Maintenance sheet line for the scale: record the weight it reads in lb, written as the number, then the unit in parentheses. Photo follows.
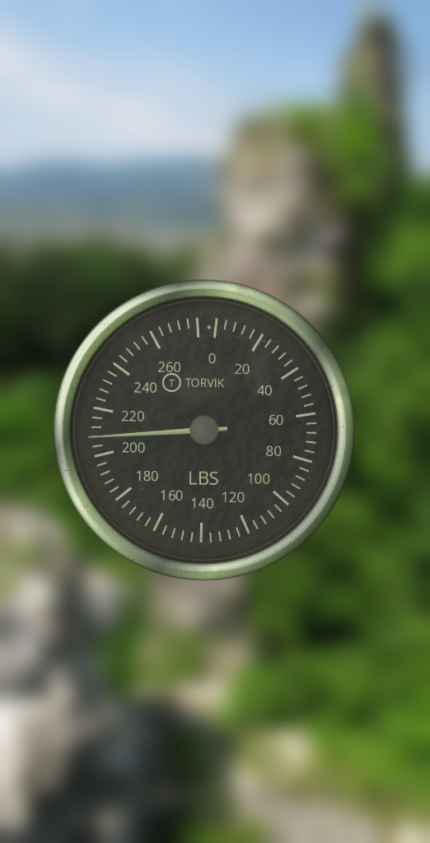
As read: 208 (lb)
